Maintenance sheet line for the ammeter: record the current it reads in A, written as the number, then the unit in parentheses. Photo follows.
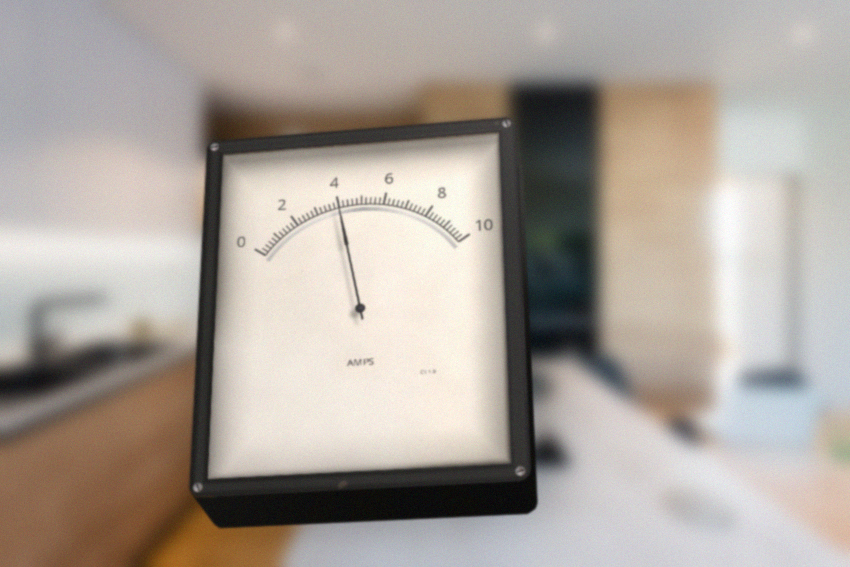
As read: 4 (A)
